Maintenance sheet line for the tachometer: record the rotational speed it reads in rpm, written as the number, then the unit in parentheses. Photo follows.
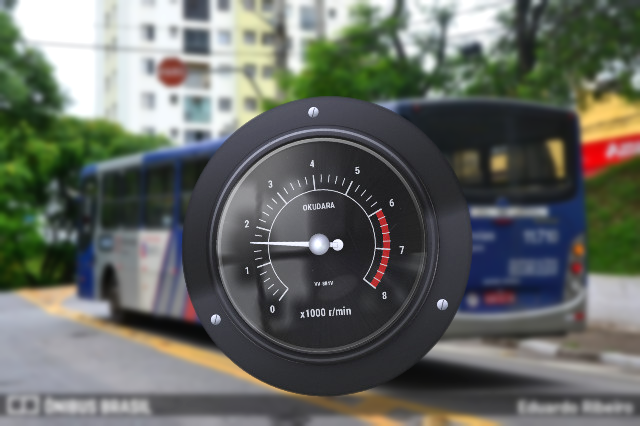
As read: 1600 (rpm)
